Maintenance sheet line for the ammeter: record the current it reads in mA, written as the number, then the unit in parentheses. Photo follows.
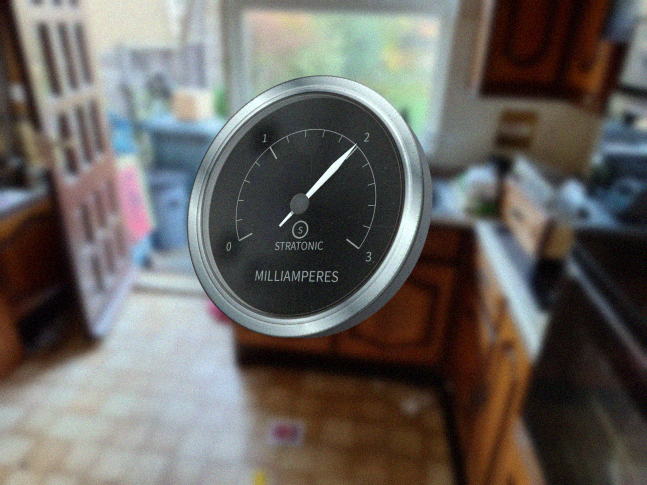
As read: 2 (mA)
